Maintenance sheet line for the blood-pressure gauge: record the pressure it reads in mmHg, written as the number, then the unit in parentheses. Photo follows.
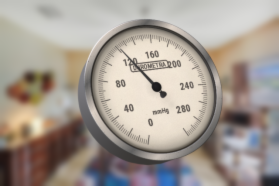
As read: 120 (mmHg)
